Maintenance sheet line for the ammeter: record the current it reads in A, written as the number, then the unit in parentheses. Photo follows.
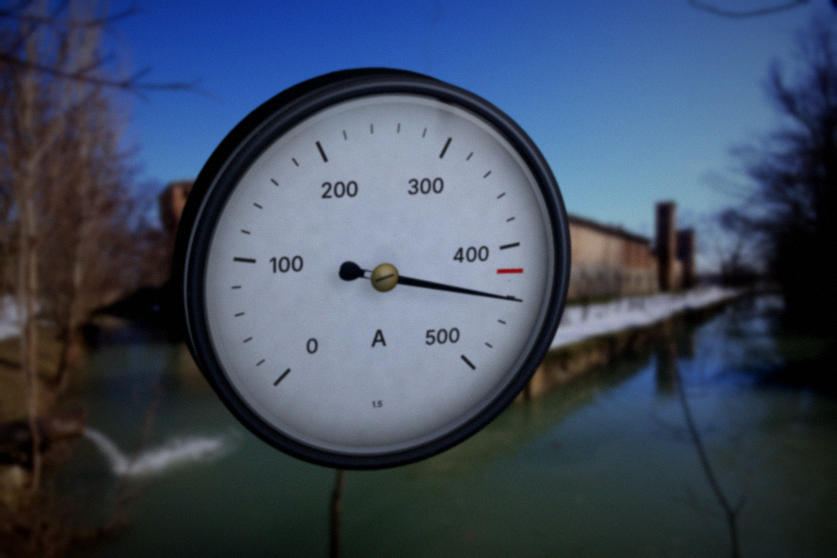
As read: 440 (A)
